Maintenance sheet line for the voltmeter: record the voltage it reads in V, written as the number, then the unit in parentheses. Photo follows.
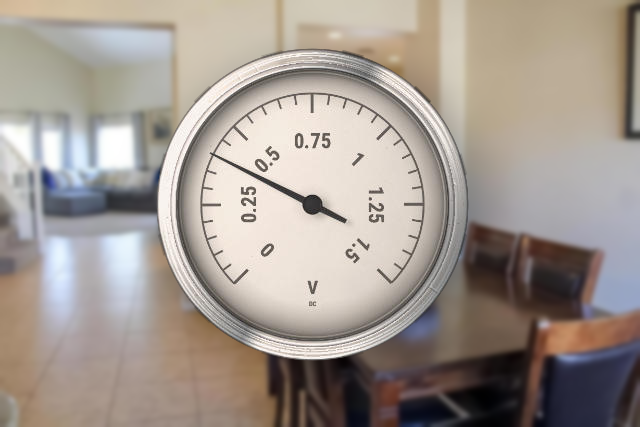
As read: 0.4 (V)
